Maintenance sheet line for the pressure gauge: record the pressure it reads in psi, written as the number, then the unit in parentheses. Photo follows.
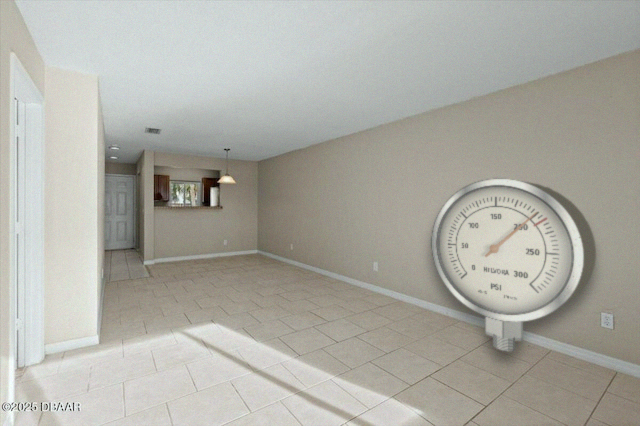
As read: 200 (psi)
